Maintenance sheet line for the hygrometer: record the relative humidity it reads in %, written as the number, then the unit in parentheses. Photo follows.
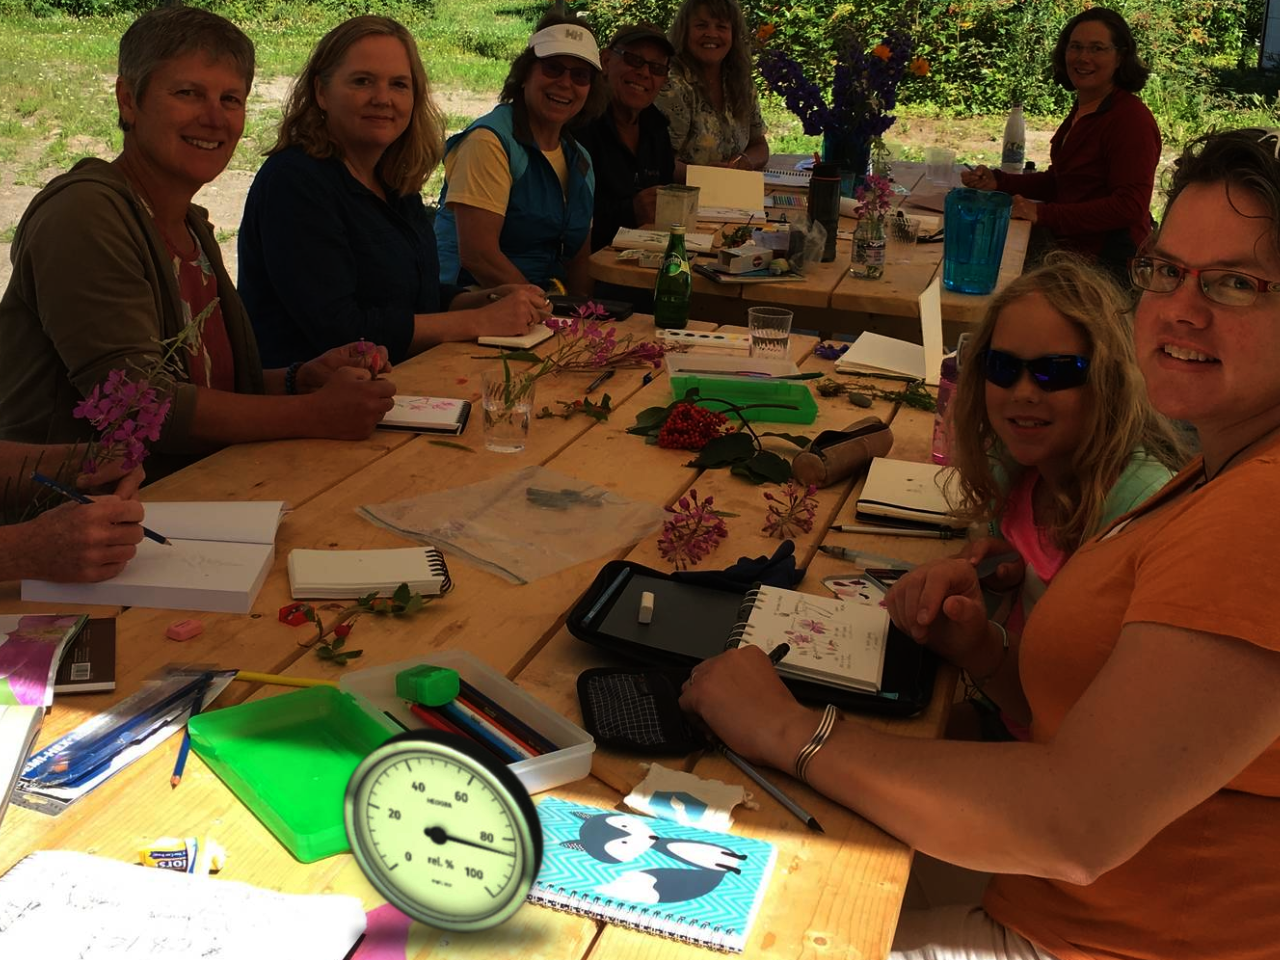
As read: 84 (%)
